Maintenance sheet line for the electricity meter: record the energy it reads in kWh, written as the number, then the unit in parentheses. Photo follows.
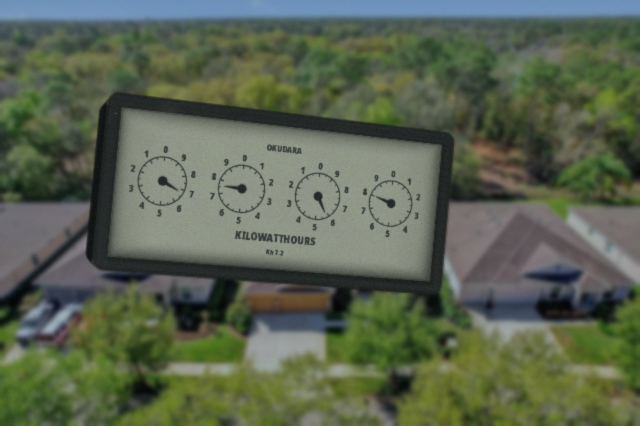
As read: 6758 (kWh)
